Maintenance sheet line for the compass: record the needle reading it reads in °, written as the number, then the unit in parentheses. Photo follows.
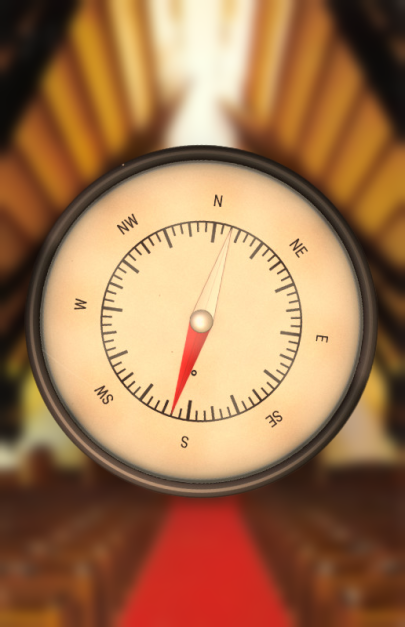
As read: 190 (°)
